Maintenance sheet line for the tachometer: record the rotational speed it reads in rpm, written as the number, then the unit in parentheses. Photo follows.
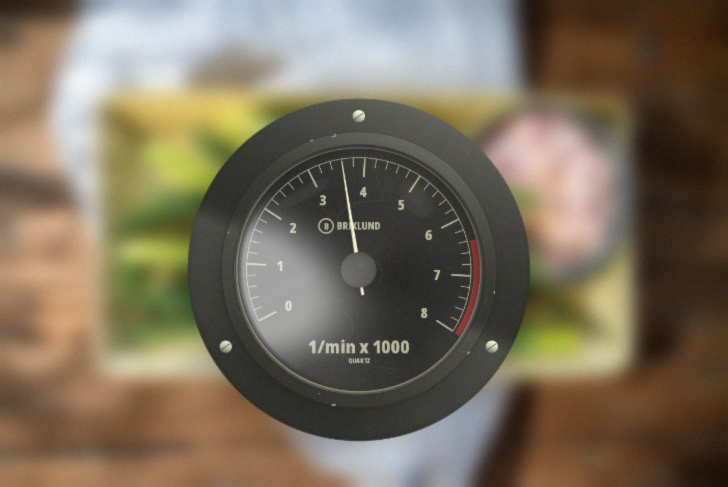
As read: 3600 (rpm)
